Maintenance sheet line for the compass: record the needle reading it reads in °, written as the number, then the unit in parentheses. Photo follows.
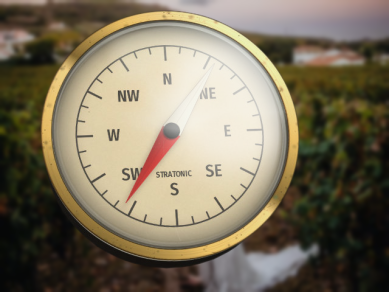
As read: 215 (°)
